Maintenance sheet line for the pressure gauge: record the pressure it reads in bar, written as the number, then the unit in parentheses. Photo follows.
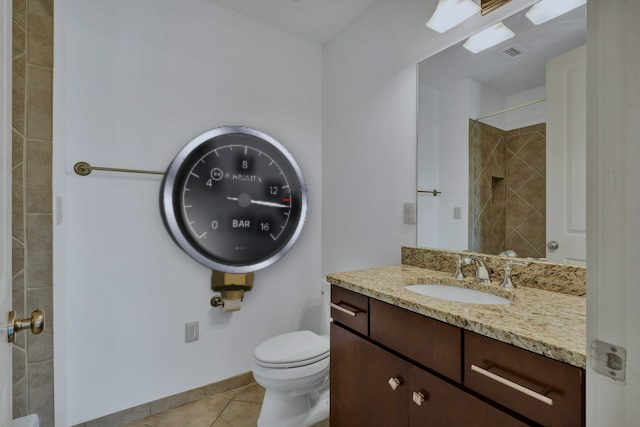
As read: 13.5 (bar)
